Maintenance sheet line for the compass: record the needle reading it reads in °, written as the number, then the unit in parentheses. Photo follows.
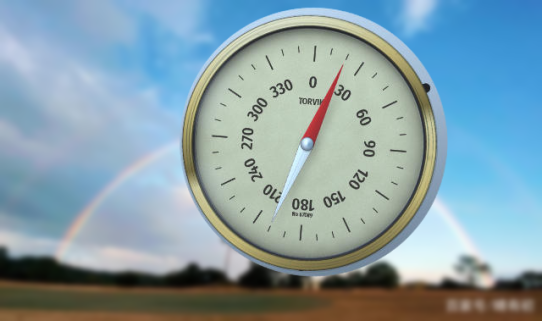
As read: 20 (°)
